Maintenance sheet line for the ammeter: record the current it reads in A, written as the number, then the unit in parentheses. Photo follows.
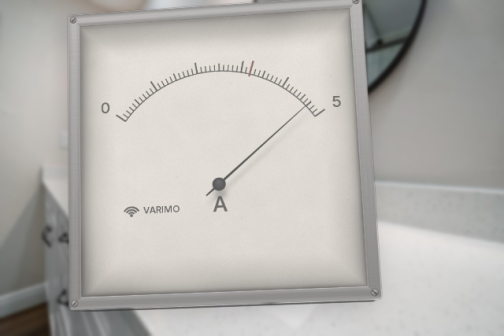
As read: 4.7 (A)
